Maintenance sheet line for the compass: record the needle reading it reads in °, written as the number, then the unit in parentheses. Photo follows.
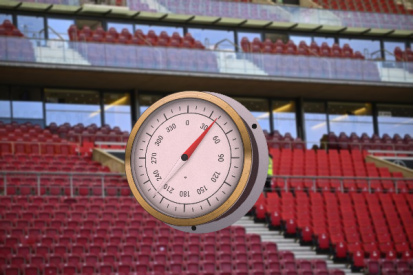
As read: 40 (°)
